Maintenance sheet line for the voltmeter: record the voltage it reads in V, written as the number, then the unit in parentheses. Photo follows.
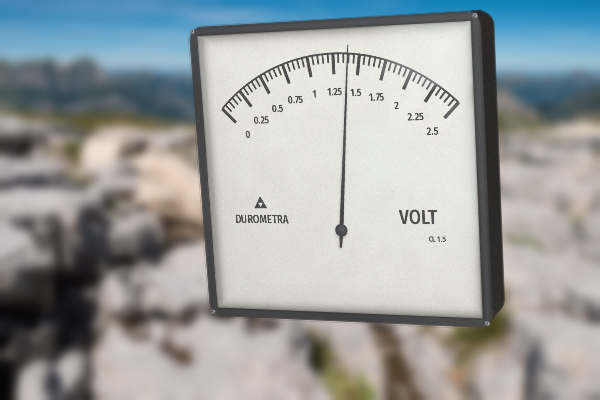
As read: 1.4 (V)
